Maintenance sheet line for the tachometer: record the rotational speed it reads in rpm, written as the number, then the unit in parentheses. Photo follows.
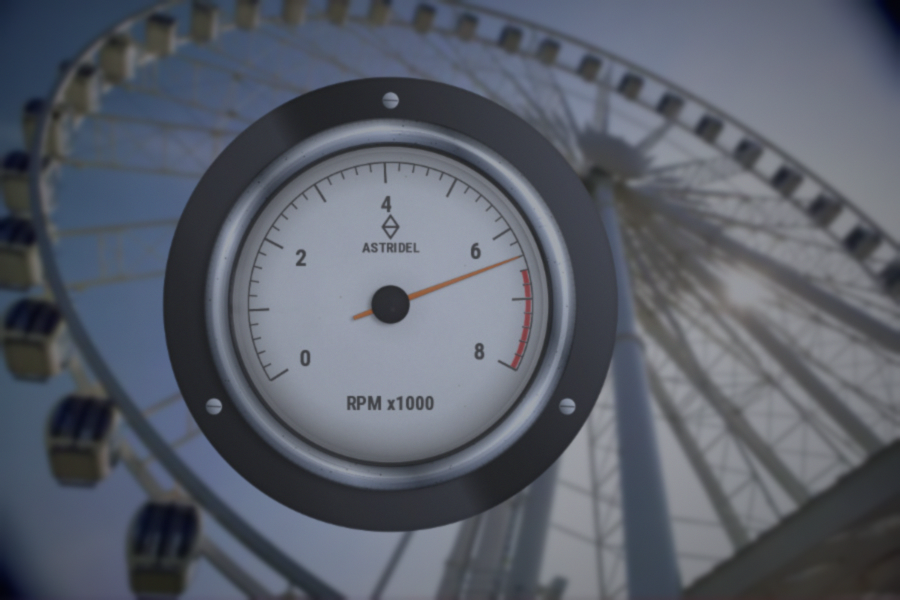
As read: 6400 (rpm)
